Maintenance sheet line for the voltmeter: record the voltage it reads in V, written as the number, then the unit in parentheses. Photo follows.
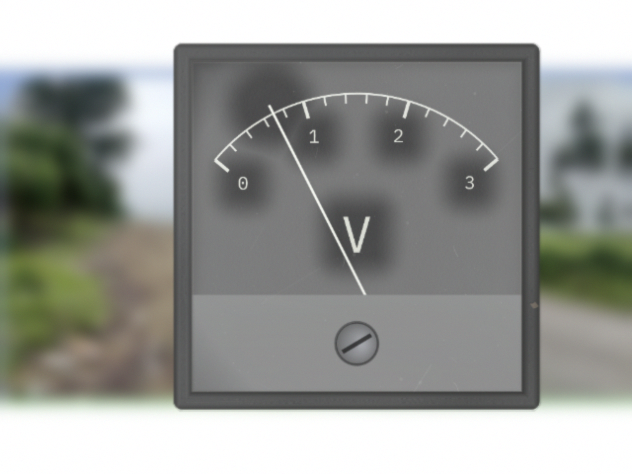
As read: 0.7 (V)
